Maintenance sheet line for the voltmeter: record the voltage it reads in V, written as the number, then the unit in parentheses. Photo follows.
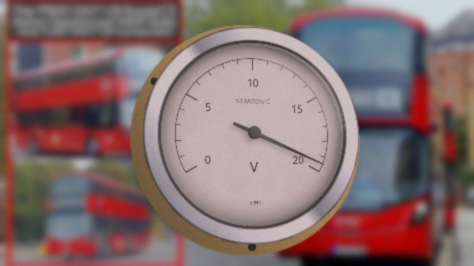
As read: 19.5 (V)
